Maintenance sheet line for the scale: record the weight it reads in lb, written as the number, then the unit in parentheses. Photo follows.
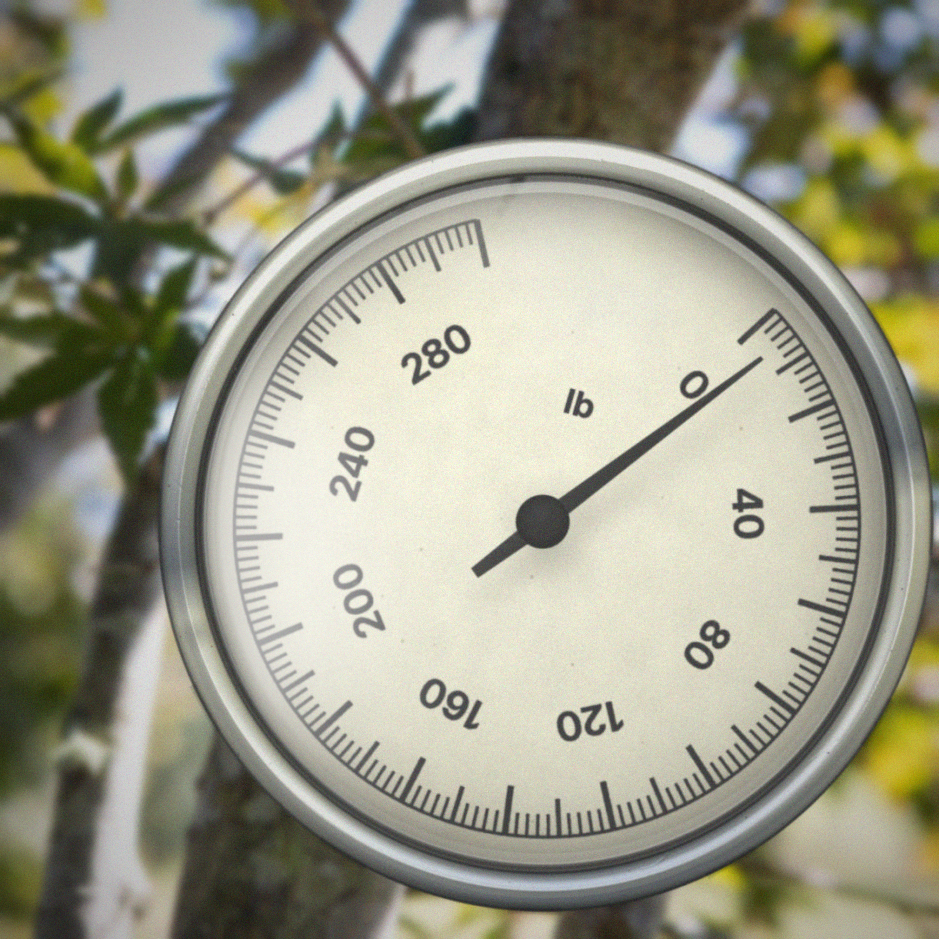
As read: 6 (lb)
